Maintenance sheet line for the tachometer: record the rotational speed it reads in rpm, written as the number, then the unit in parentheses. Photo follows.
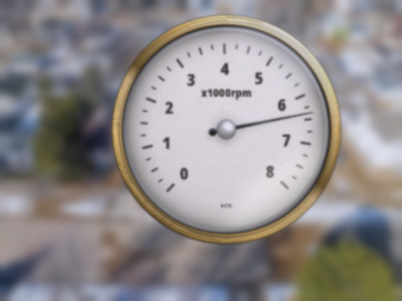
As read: 6375 (rpm)
